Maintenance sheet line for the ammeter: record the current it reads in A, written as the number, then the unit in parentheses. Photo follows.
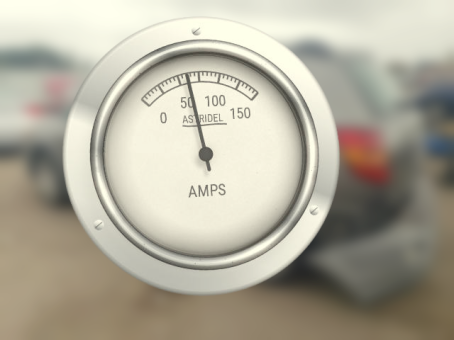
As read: 60 (A)
